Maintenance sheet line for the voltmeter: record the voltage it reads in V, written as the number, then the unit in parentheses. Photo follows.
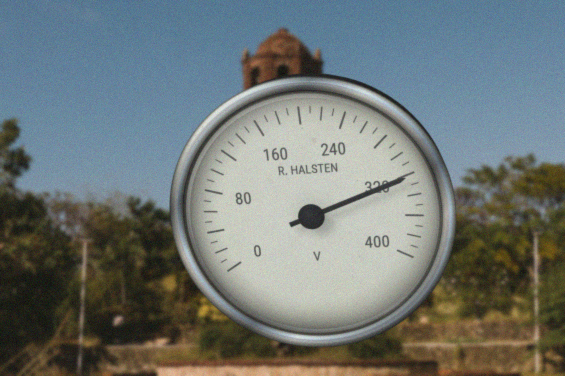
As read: 320 (V)
